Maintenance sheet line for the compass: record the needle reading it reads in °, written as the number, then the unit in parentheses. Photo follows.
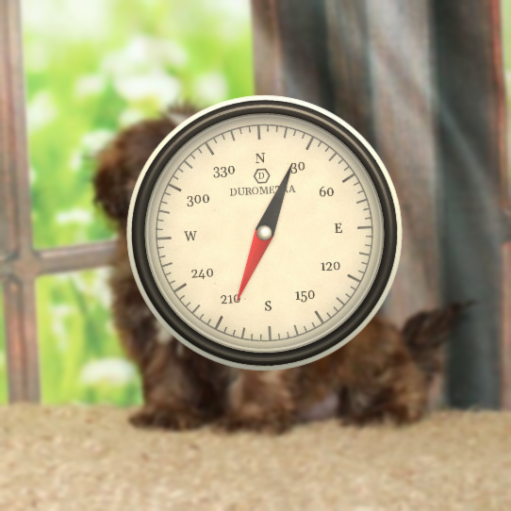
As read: 205 (°)
